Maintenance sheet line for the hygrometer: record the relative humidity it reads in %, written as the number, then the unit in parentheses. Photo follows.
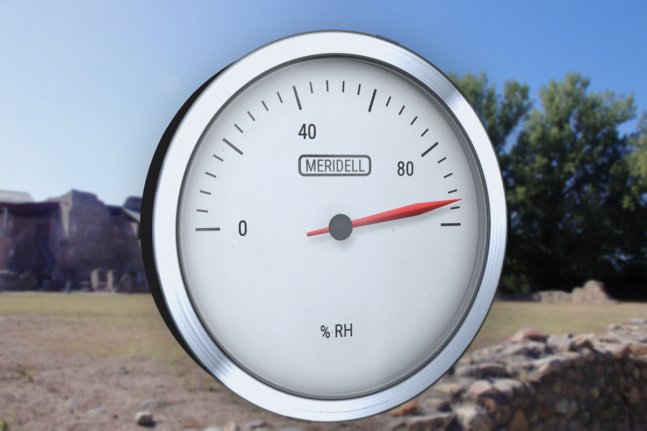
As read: 94 (%)
